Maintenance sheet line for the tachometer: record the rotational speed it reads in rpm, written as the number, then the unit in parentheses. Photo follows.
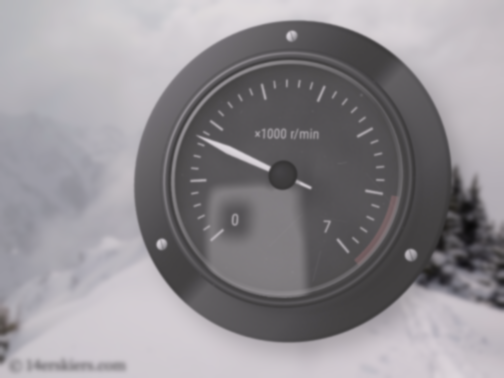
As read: 1700 (rpm)
